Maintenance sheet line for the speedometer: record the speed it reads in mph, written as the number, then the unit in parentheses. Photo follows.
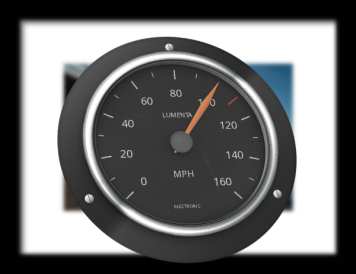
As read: 100 (mph)
